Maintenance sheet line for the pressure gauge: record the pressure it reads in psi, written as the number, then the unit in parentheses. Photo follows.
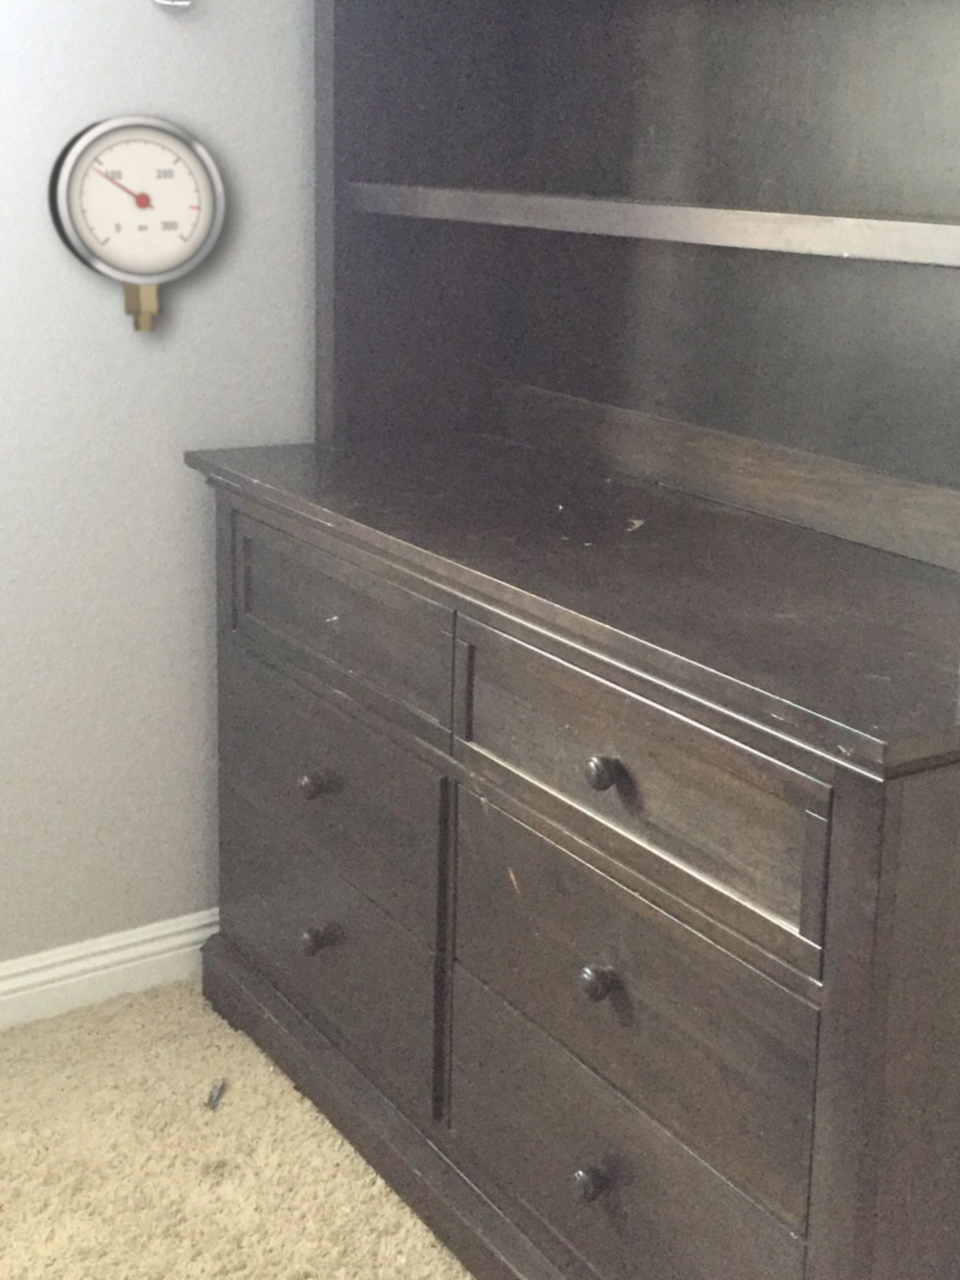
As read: 90 (psi)
